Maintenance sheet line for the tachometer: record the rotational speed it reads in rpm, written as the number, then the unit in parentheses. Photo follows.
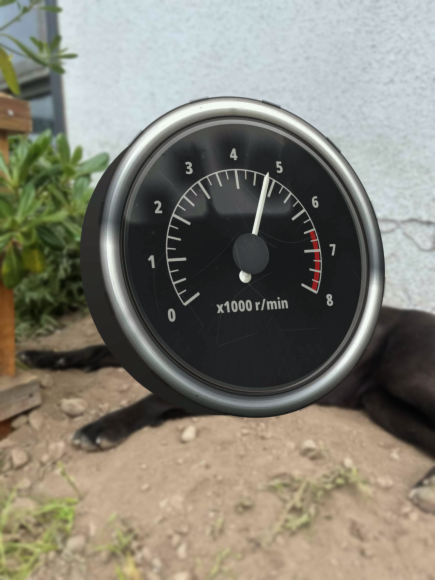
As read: 4750 (rpm)
